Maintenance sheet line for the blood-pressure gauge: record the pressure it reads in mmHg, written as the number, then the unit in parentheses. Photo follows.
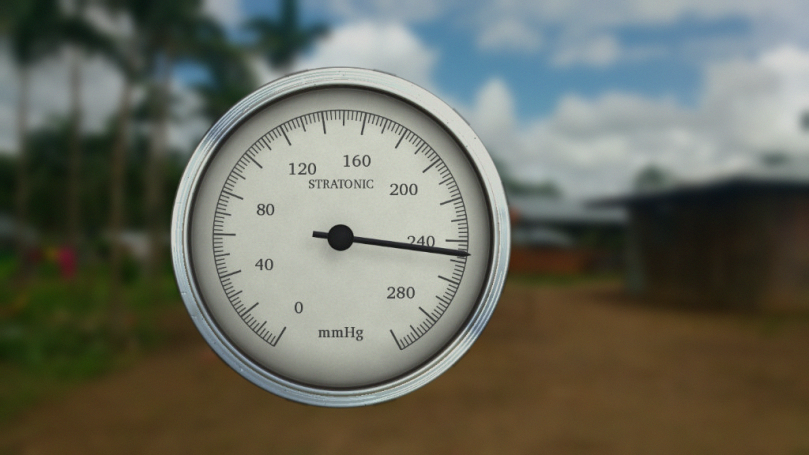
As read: 246 (mmHg)
